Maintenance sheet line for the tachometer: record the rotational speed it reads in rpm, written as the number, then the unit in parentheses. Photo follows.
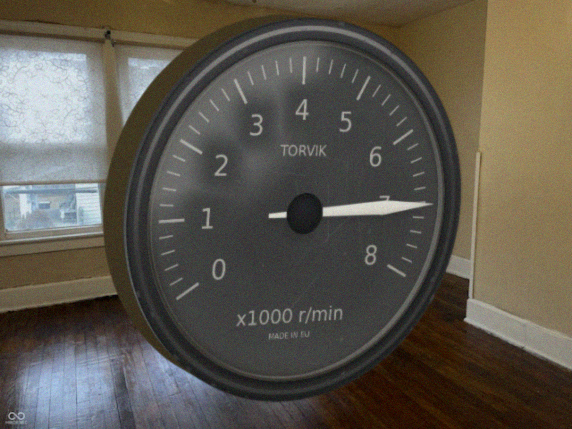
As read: 7000 (rpm)
